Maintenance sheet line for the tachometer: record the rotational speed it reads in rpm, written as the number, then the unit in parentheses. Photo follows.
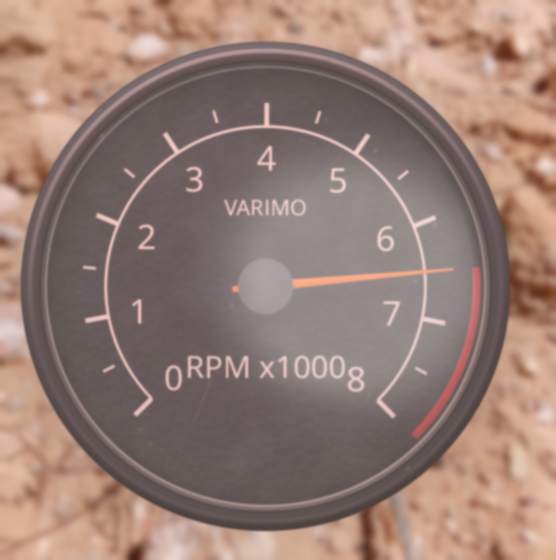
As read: 6500 (rpm)
